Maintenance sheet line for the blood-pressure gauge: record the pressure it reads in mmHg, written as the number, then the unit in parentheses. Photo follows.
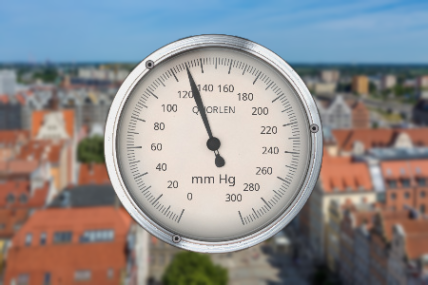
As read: 130 (mmHg)
